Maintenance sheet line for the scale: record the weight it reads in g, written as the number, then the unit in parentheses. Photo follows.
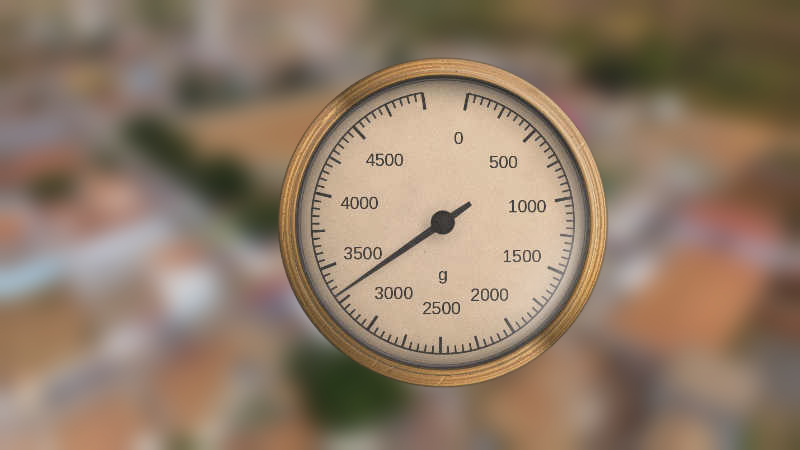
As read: 3300 (g)
